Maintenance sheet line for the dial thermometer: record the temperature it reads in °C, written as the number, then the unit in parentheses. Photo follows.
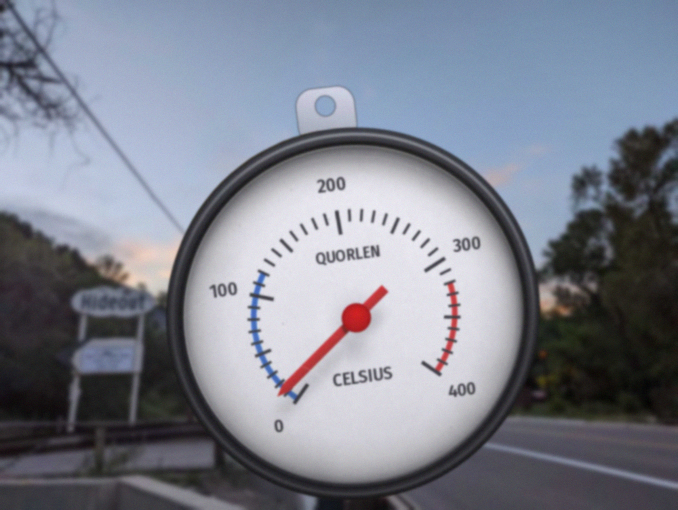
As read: 15 (°C)
